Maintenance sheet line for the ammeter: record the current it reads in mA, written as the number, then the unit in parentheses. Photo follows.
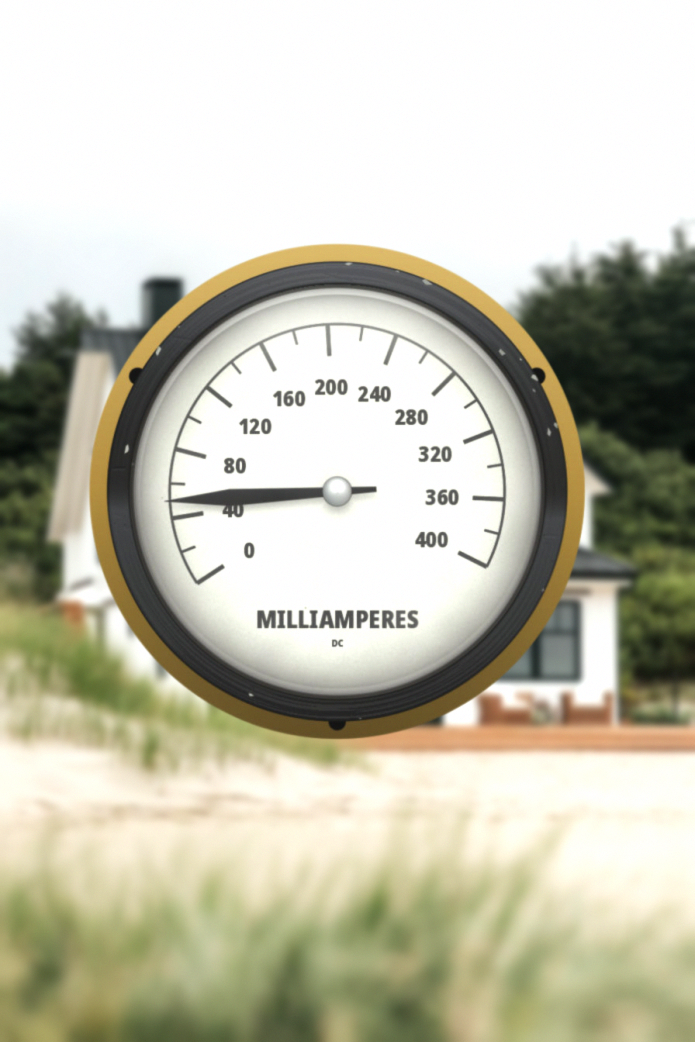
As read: 50 (mA)
